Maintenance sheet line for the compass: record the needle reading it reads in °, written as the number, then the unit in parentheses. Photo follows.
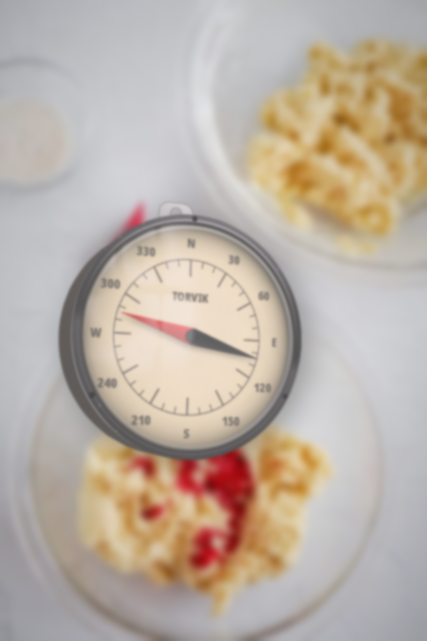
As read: 285 (°)
